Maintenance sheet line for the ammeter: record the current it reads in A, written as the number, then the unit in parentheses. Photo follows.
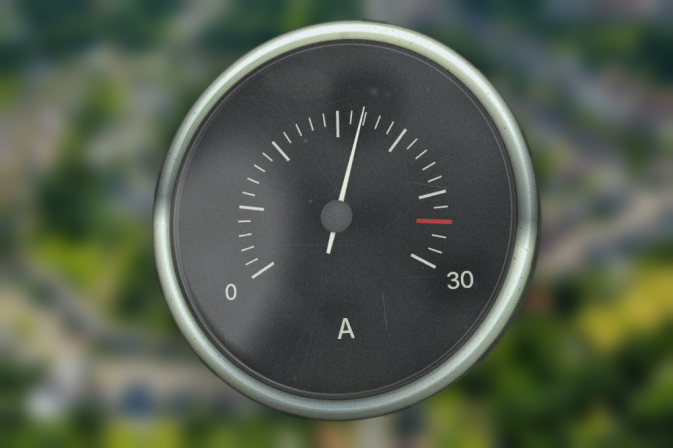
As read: 17 (A)
